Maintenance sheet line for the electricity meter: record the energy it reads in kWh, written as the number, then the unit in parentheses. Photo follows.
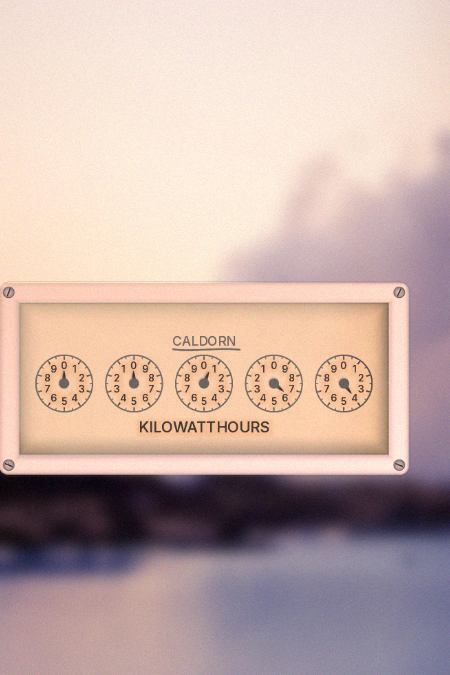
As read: 64 (kWh)
